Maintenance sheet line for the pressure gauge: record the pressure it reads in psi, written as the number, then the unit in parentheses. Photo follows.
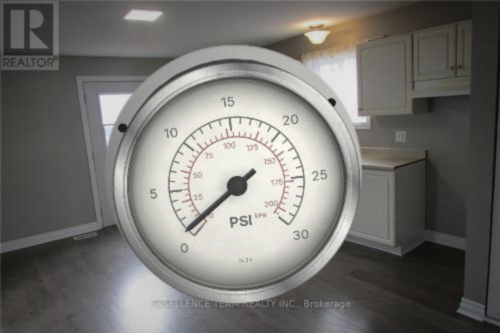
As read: 1 (psi)
